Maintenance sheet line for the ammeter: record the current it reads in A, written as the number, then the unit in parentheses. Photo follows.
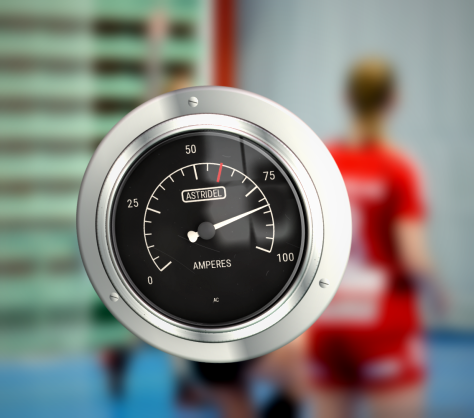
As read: 82.5 (A)
